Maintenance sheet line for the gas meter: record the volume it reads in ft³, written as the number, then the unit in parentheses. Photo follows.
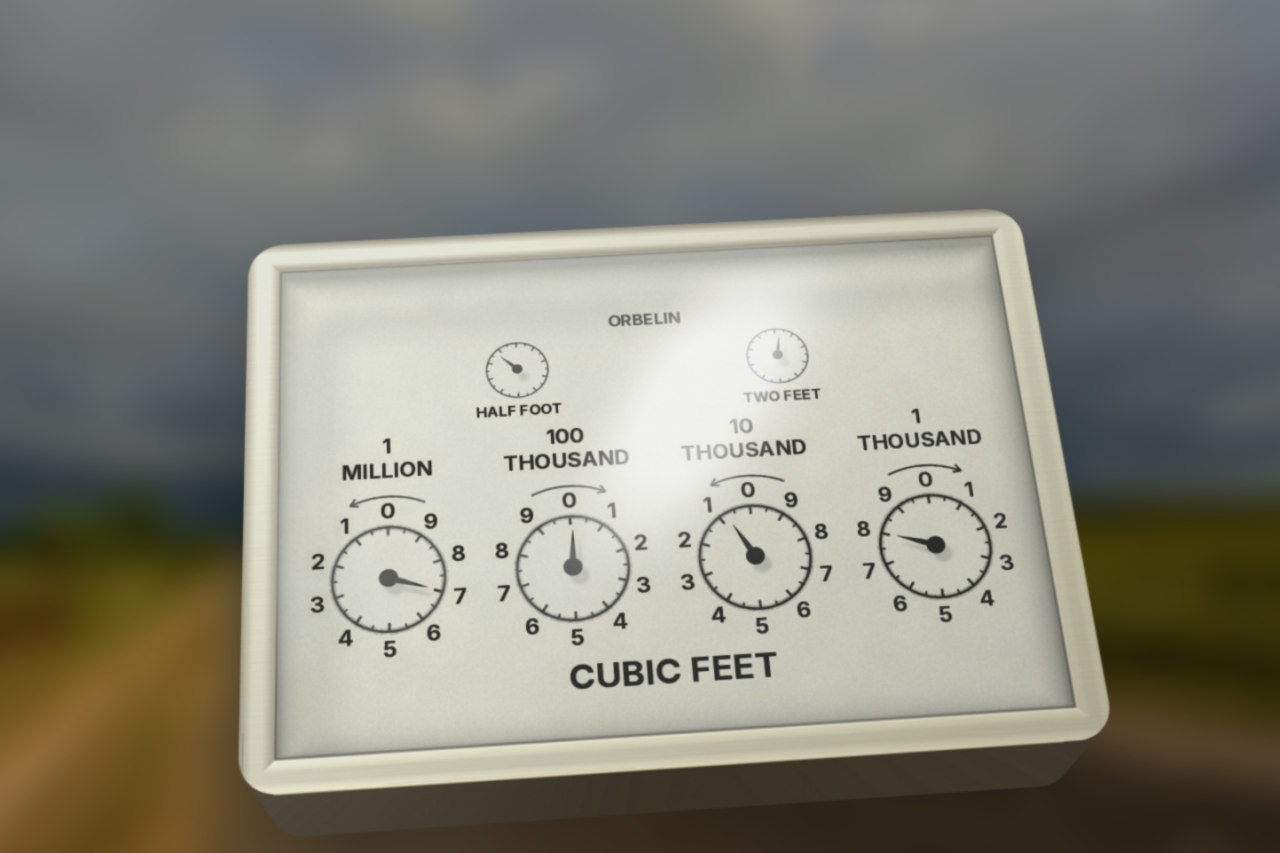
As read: 700800 (ft³)
